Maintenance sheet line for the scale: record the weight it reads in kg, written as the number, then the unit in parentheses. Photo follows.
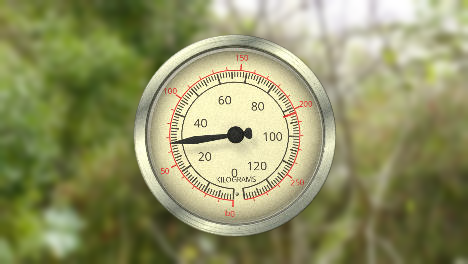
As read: 30 (kg)
